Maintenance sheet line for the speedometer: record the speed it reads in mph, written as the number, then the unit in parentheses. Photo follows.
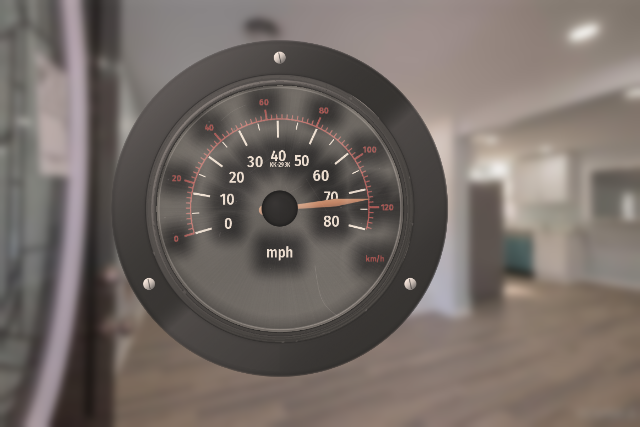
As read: 72.5 (mph)
